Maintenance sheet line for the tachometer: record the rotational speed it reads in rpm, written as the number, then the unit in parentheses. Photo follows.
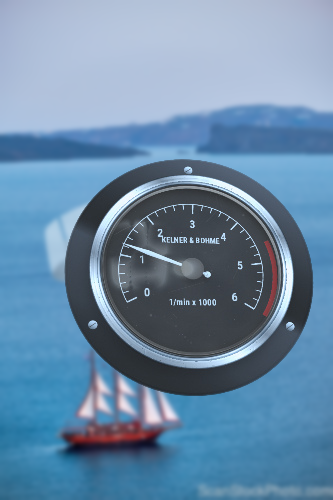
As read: 1200 (rpm)
